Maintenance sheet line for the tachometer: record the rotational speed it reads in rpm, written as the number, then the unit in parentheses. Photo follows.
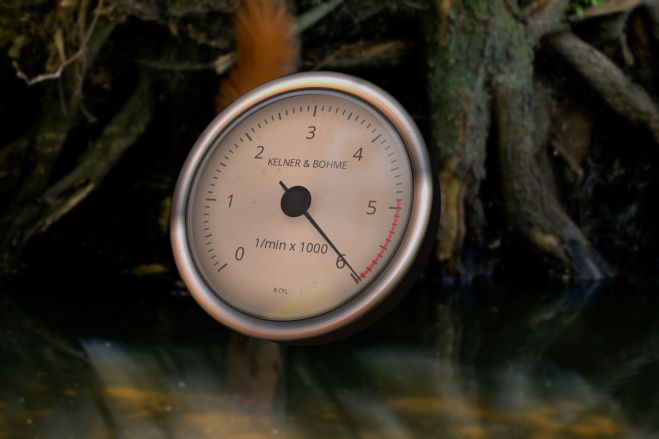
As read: 5950 (rpm)
